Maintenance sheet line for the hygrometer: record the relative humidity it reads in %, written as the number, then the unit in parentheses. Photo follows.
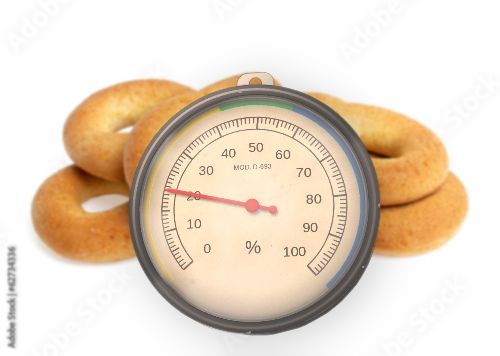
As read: 20 (%)
